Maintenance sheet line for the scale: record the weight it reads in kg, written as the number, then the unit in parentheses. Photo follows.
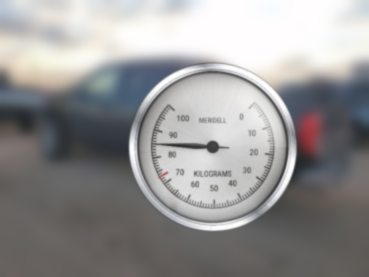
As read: 85 (kg)
